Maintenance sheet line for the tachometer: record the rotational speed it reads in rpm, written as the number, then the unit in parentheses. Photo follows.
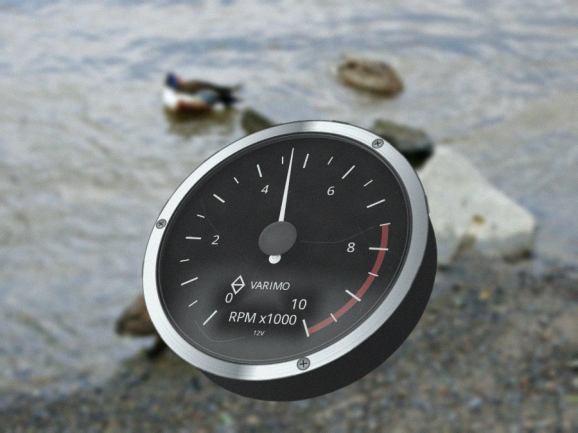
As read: 4750 (rpm)
